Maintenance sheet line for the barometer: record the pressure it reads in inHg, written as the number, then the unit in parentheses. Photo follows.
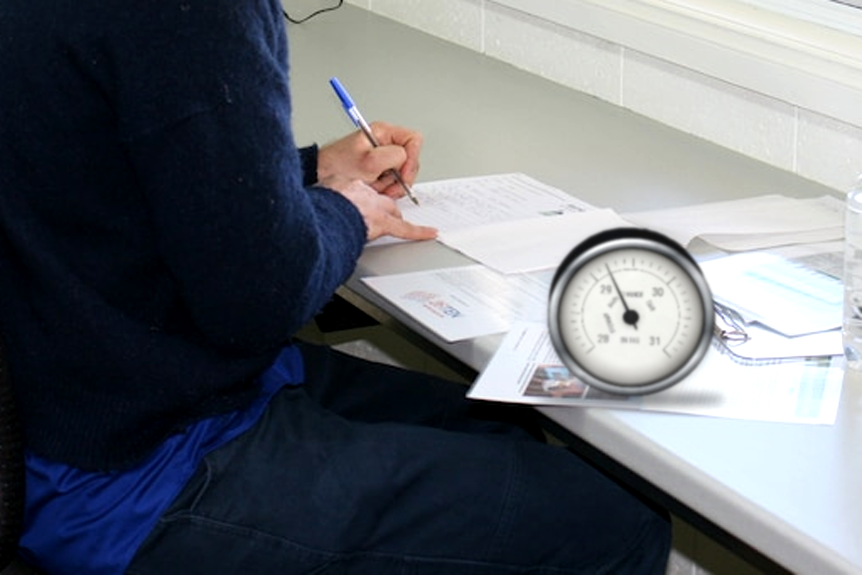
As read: 29.2 (inHg)
